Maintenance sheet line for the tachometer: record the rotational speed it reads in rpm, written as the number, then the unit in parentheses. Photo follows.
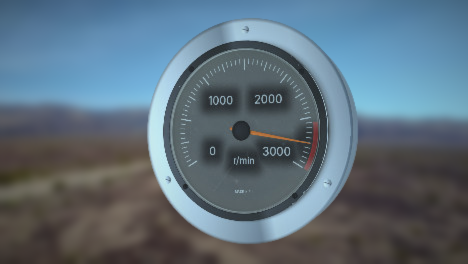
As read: 2750 (rpm)
